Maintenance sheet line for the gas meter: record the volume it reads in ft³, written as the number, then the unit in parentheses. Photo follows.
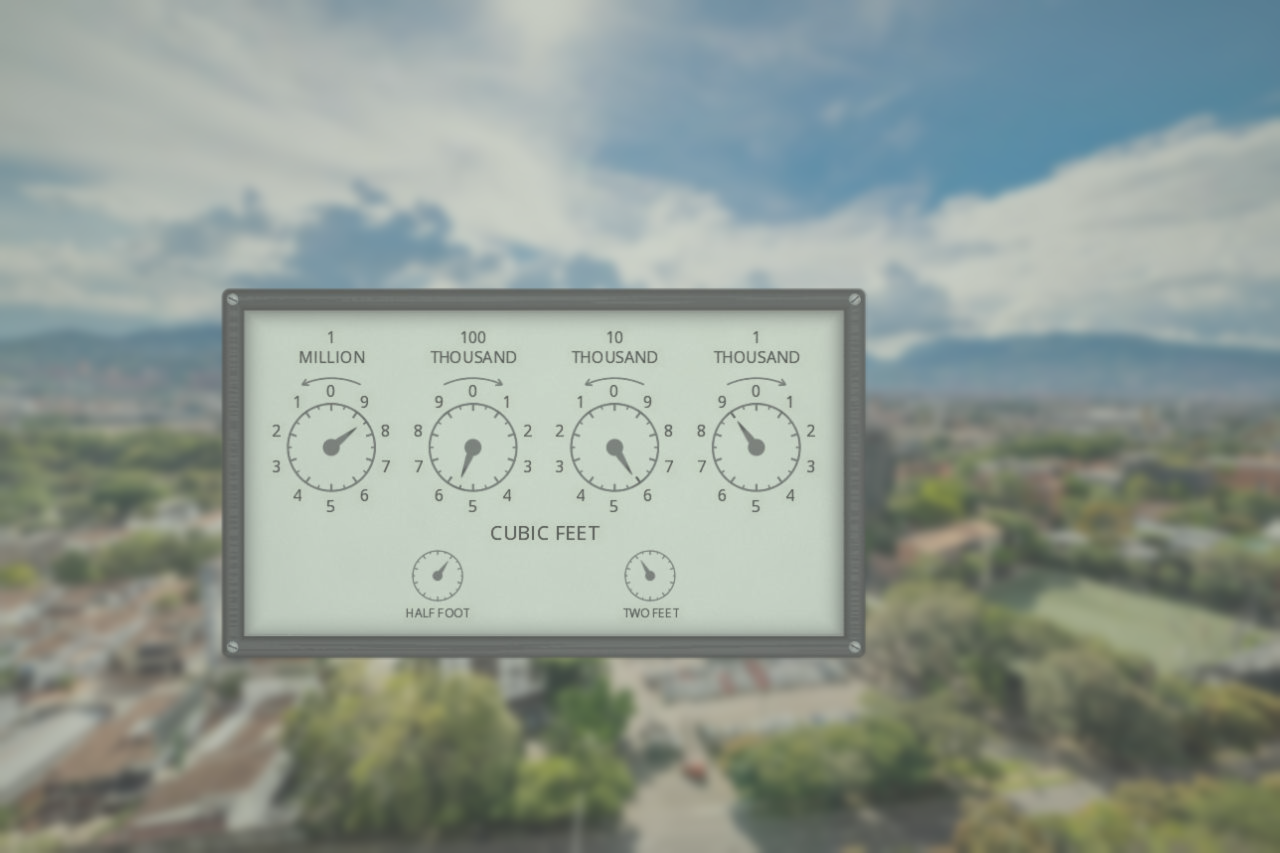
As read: 855900 (ft³)
